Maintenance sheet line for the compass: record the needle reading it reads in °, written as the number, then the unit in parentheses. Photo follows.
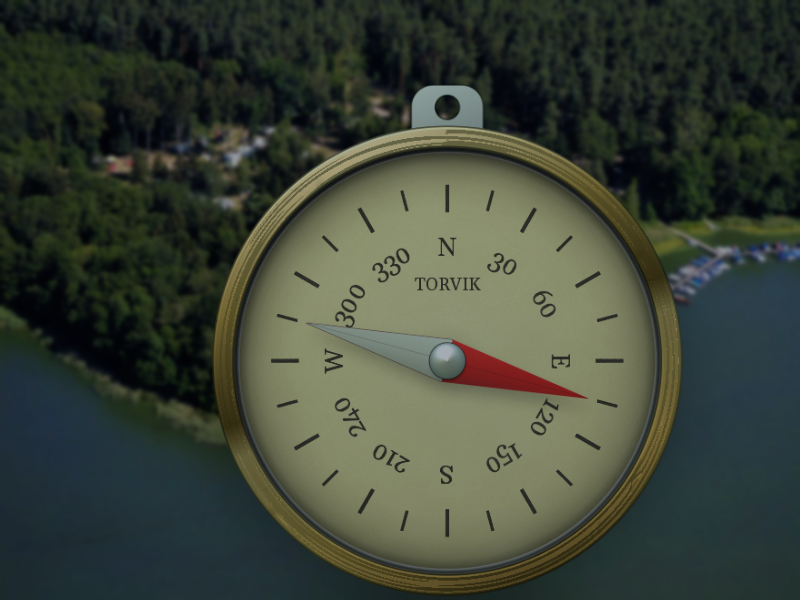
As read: 105 (°)
